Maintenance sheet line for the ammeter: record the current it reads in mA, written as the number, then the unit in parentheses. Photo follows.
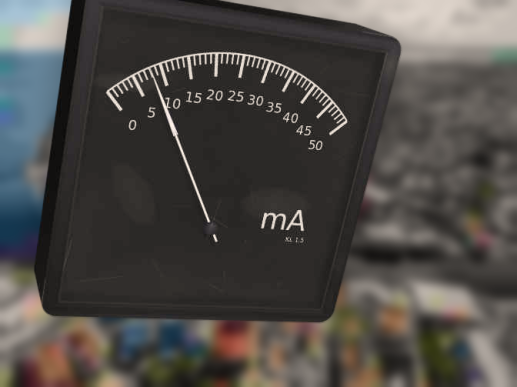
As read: 8 (mA)
